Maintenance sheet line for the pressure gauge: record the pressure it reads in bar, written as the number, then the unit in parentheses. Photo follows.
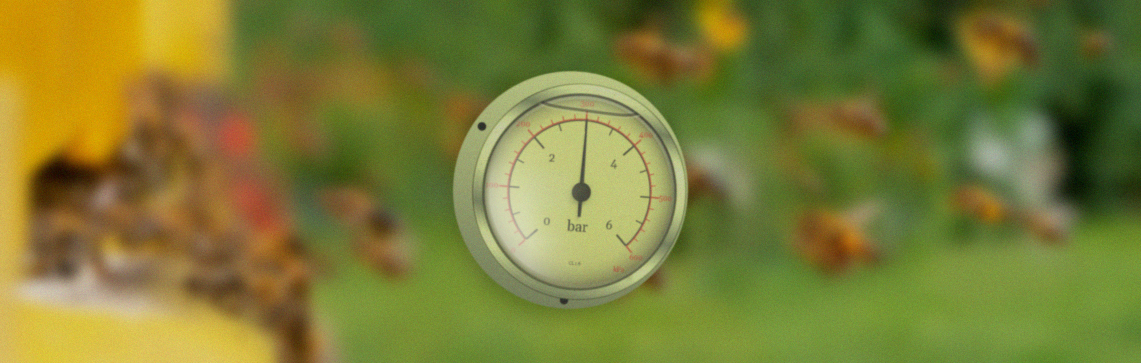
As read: 3 (bar)
